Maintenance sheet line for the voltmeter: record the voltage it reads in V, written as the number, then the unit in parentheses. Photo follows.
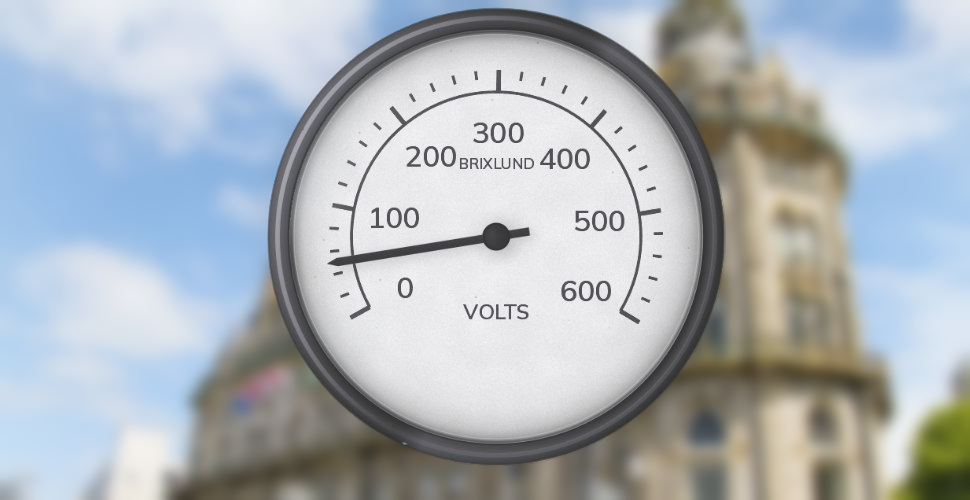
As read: 50 (V)
